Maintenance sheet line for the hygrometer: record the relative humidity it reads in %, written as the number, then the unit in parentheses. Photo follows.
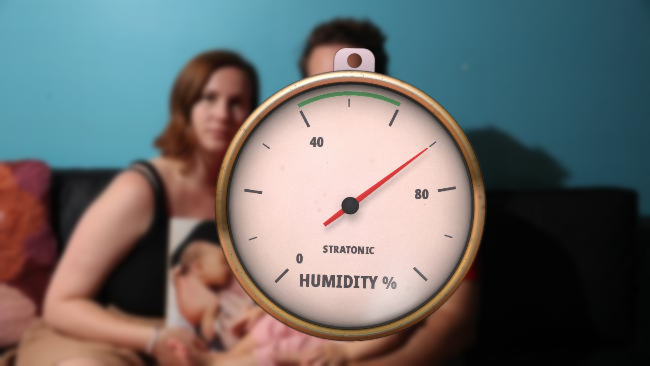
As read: 70 (%)
